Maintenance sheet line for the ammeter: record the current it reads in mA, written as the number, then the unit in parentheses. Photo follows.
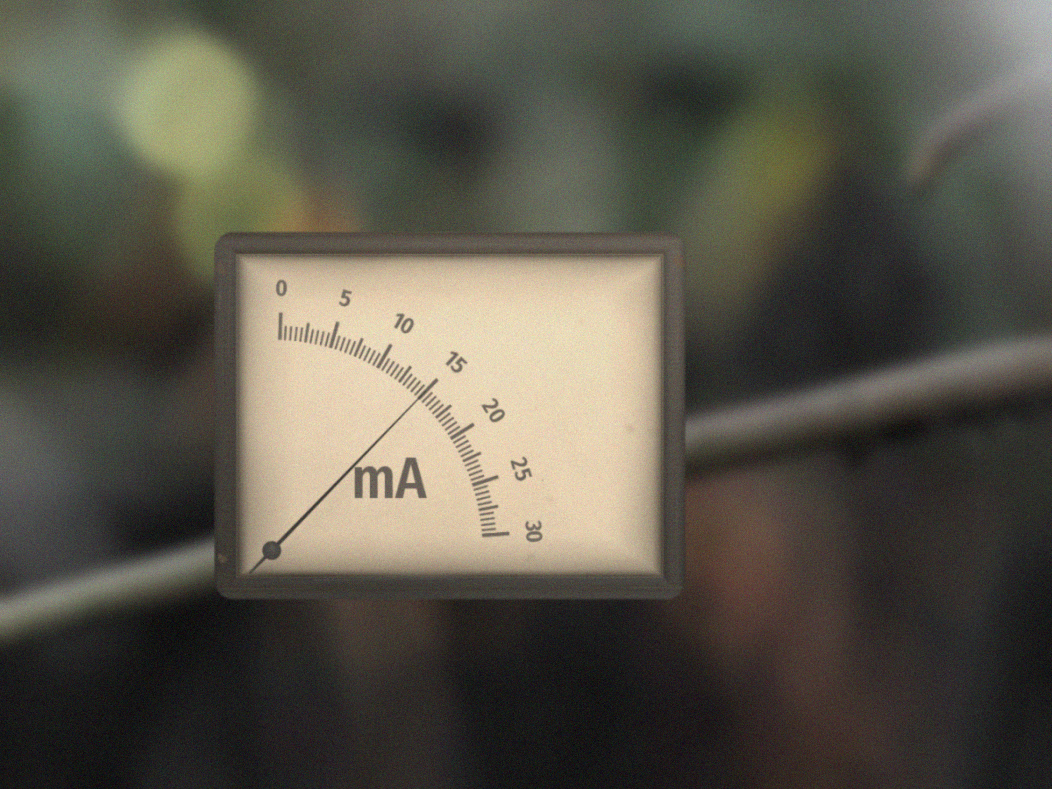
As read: 15 (mA)
